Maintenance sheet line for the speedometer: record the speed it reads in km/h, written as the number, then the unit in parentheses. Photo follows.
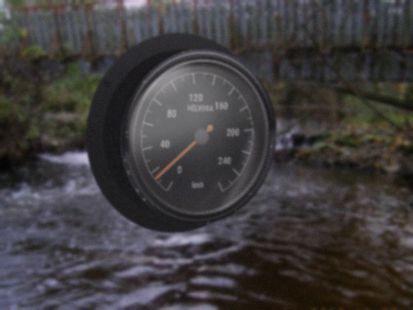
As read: 15 (km/h)
